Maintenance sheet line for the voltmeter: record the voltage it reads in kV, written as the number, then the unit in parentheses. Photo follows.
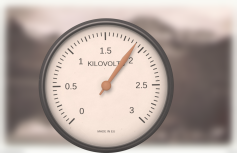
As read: 1.9 (kV)
